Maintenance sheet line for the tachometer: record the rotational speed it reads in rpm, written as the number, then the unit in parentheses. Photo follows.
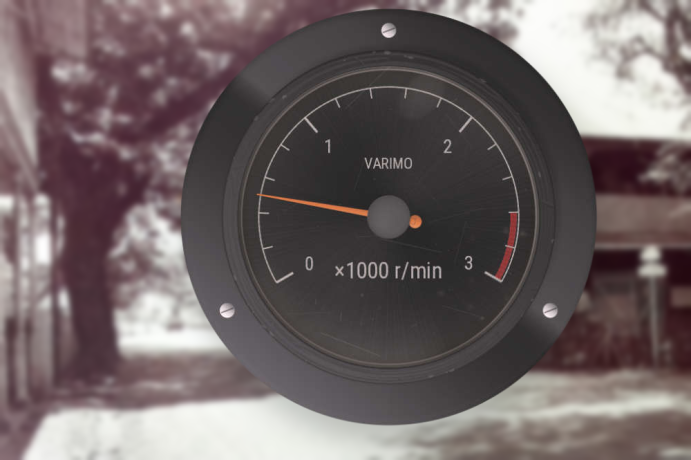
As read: 500 (rpm)
